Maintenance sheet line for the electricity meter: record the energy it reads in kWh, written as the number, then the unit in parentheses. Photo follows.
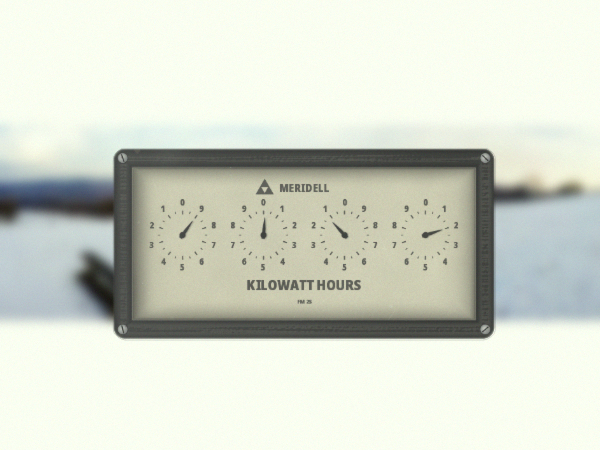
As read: 9012 (kWh)
